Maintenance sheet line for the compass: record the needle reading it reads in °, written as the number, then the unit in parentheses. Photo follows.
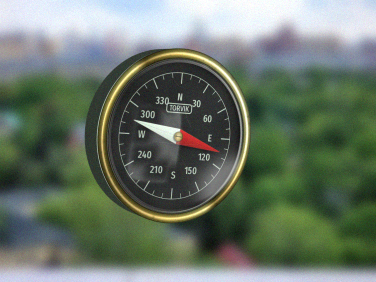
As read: 105 (°)
